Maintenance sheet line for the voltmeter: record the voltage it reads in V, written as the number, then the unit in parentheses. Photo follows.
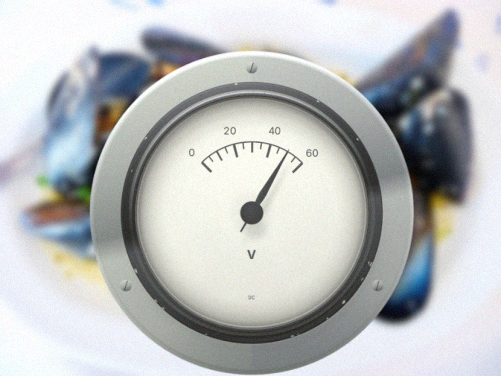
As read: 50 (V)
